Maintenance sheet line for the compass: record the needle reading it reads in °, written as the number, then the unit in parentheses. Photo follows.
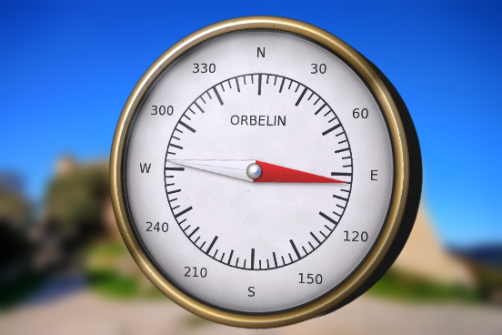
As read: 95 (°)
